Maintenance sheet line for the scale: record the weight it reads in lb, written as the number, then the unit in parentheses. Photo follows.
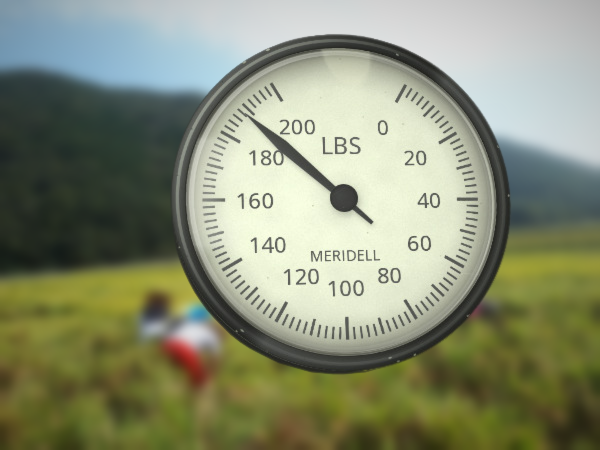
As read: 188 (lb)
